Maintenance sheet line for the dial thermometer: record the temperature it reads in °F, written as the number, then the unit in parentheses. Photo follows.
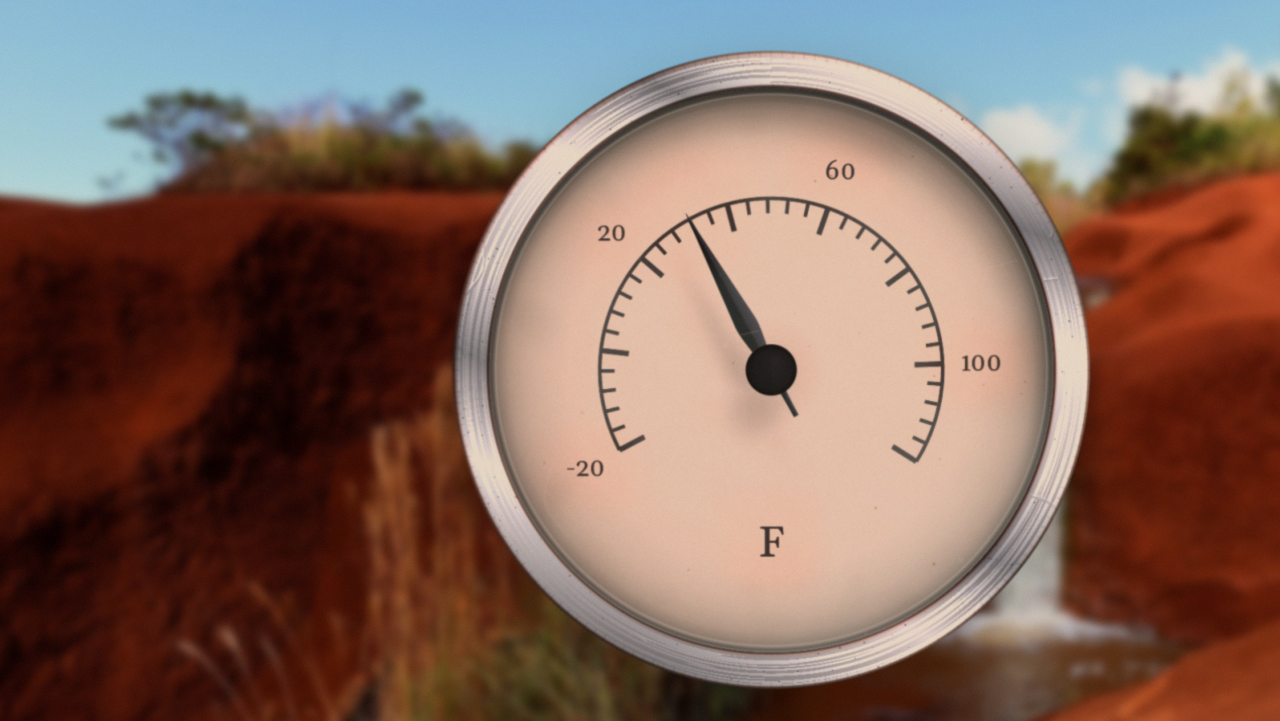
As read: 32 (°F)
